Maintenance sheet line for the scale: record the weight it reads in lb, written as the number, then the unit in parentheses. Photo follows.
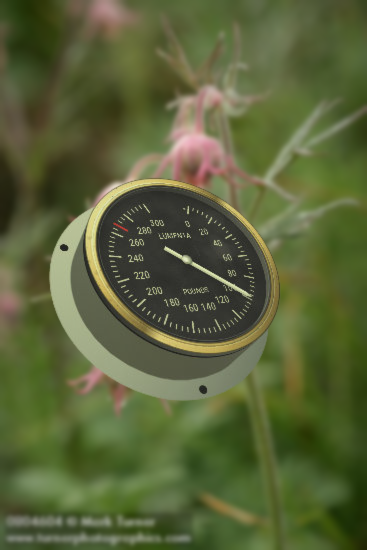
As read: 100 (lb)
